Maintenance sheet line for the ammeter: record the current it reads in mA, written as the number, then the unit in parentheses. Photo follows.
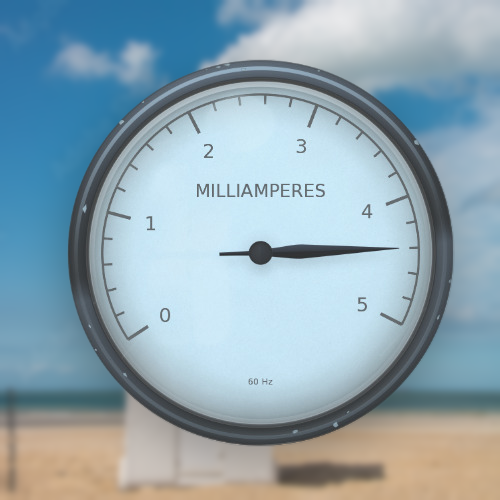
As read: 4.4 (mA)
